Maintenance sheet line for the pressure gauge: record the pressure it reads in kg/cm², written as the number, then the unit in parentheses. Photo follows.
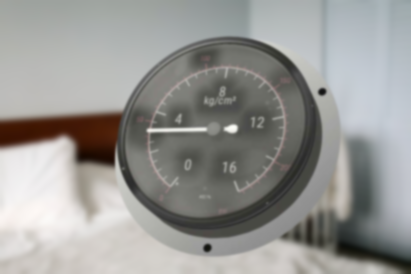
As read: 3 (kg/cm²)
